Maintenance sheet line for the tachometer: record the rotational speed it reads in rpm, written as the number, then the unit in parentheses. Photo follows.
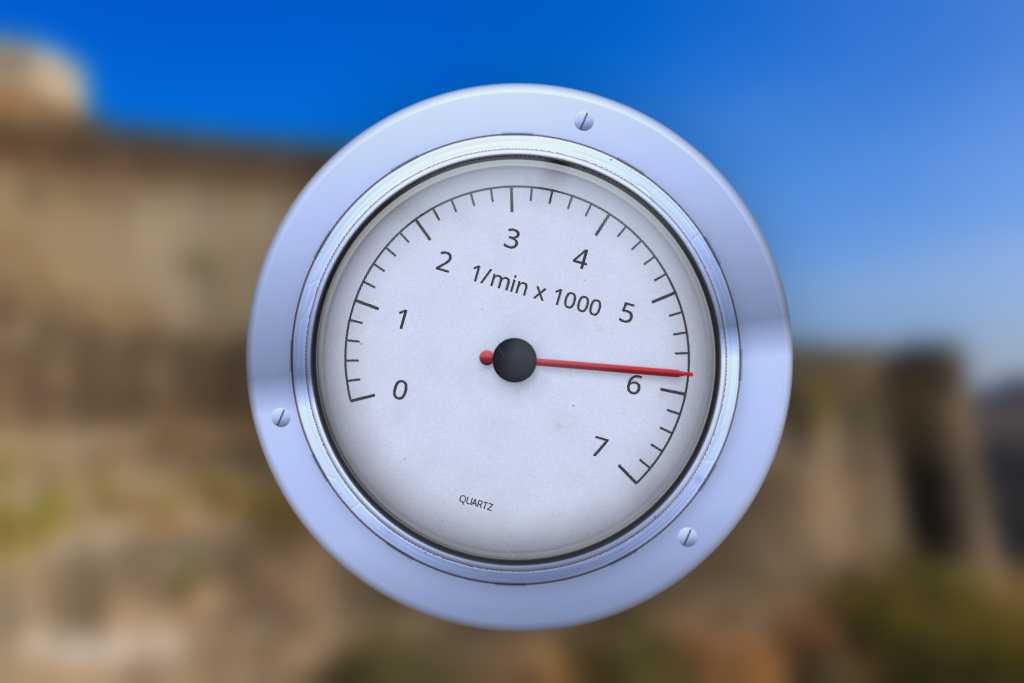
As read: 5800 (rpm)
